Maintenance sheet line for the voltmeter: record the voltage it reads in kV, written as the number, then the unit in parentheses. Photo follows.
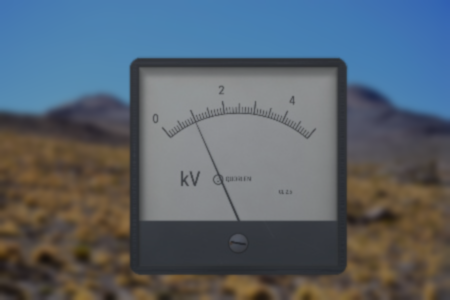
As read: 1 (kV)
